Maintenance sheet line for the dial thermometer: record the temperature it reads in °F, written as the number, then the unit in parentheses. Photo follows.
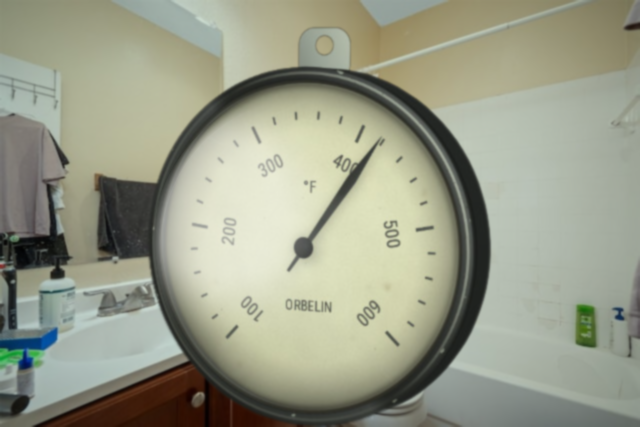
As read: 420 (°F)
